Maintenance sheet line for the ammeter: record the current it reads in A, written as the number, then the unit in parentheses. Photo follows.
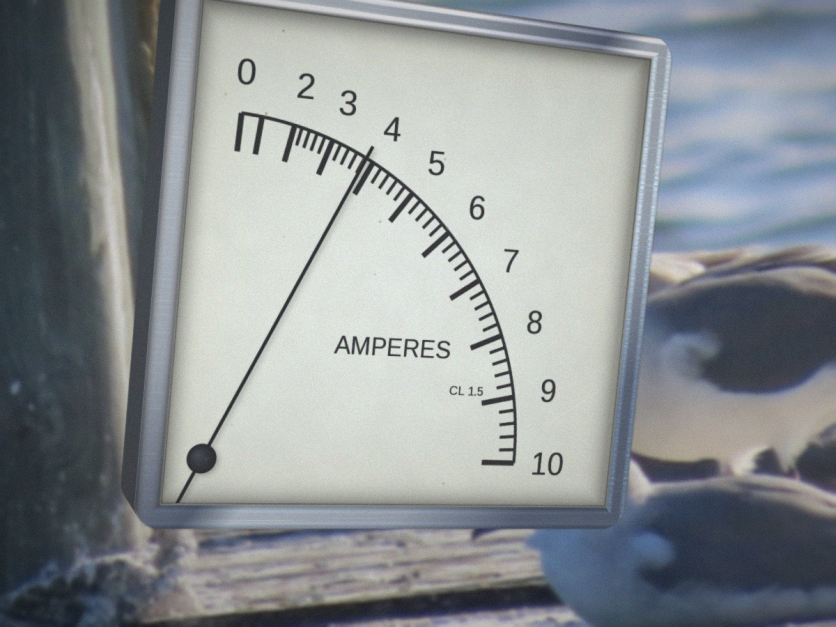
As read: 3.8 (A)
